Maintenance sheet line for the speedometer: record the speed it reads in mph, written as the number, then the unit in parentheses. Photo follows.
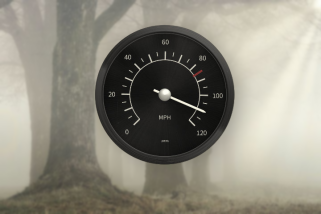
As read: 110 (mph)
